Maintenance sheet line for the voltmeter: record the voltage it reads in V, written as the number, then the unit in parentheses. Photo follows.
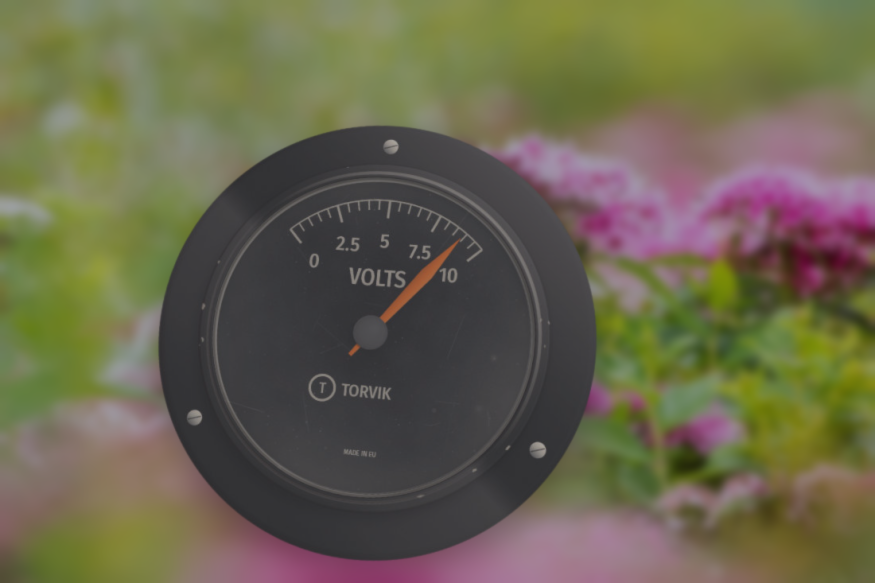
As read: 9 (V)
